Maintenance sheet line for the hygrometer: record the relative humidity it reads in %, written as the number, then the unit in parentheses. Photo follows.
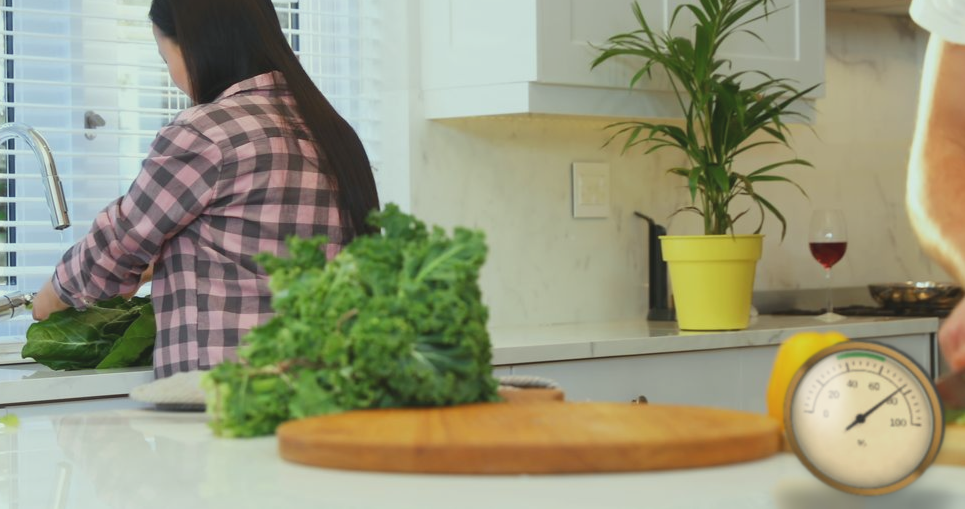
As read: 76 (%)
